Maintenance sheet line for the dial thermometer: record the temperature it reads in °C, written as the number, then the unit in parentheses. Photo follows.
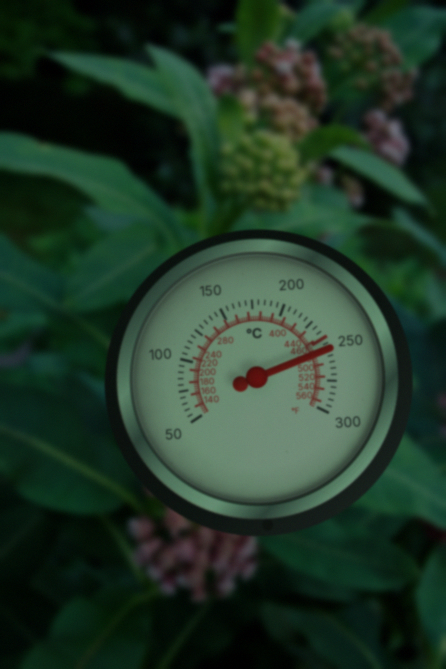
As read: 250 (°C)
